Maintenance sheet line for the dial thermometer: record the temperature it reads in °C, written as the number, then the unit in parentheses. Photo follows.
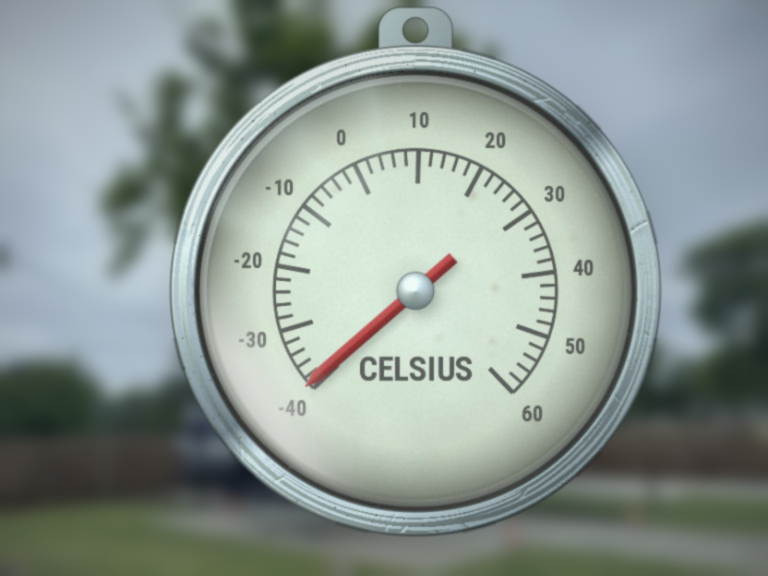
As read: -39 (°C)
